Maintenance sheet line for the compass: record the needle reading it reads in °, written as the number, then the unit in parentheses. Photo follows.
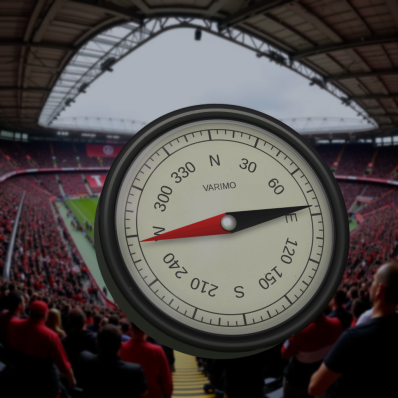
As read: 265 (°)
